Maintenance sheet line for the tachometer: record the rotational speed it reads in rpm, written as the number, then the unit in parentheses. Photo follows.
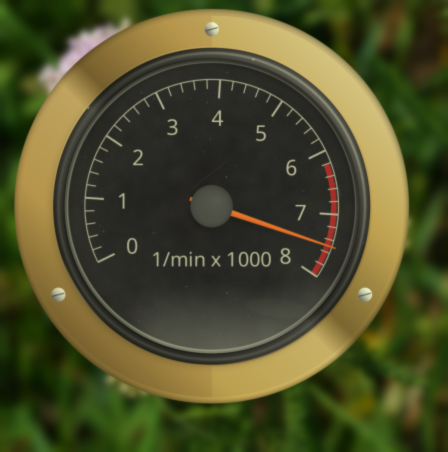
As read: 7500 (rpm)
